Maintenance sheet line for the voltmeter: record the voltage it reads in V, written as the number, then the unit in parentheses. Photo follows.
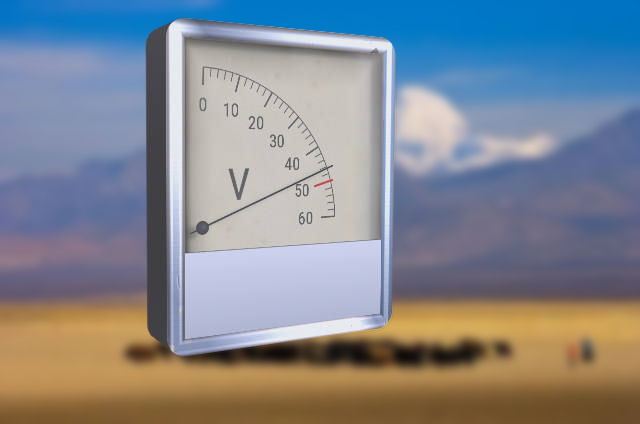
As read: 46 (V)
